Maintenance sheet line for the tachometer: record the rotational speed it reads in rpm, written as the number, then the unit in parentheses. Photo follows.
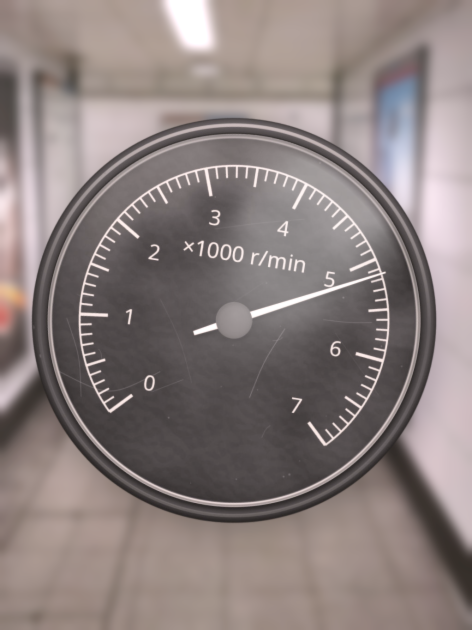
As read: 5150 (rpm)
